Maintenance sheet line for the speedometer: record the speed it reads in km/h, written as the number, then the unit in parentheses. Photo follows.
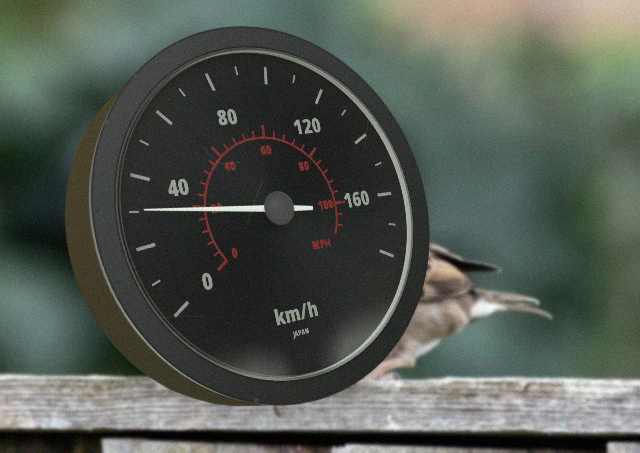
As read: 30 (km/h)
